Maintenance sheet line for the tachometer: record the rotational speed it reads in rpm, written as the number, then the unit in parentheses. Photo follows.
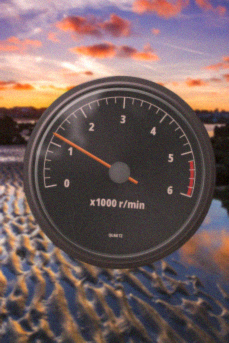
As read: 1200 (rpm)
